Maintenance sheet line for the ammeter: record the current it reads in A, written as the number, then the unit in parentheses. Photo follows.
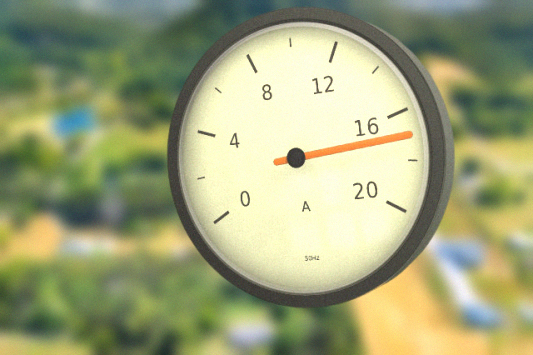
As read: 17 (A)
